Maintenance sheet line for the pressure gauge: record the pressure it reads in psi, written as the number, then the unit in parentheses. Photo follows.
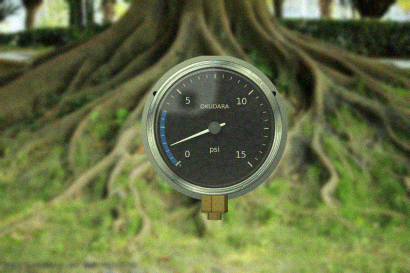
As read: 1.25 (psi)
